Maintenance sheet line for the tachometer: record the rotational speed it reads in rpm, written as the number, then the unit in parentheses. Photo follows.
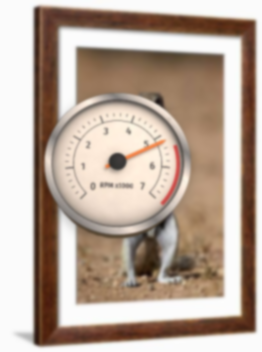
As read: 5200 (rpm)
